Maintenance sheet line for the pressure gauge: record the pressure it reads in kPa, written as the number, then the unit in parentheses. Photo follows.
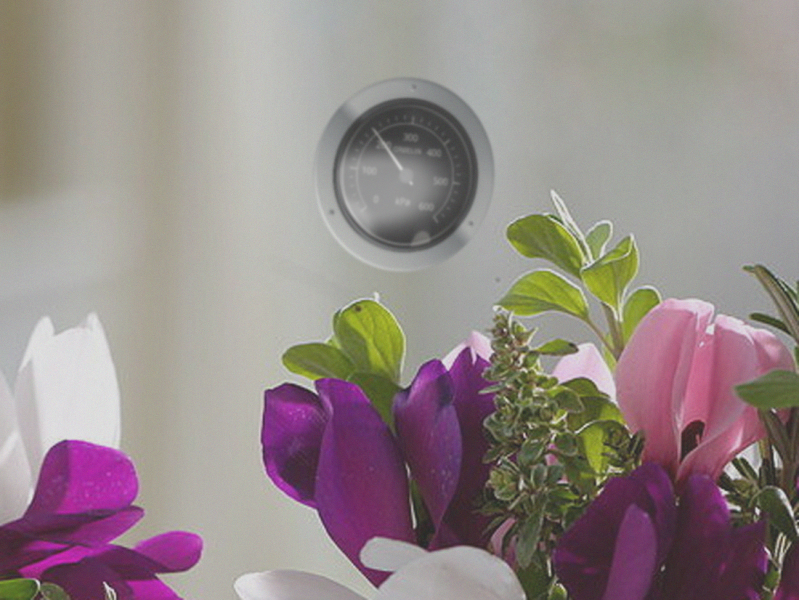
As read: 200 (kPa)
